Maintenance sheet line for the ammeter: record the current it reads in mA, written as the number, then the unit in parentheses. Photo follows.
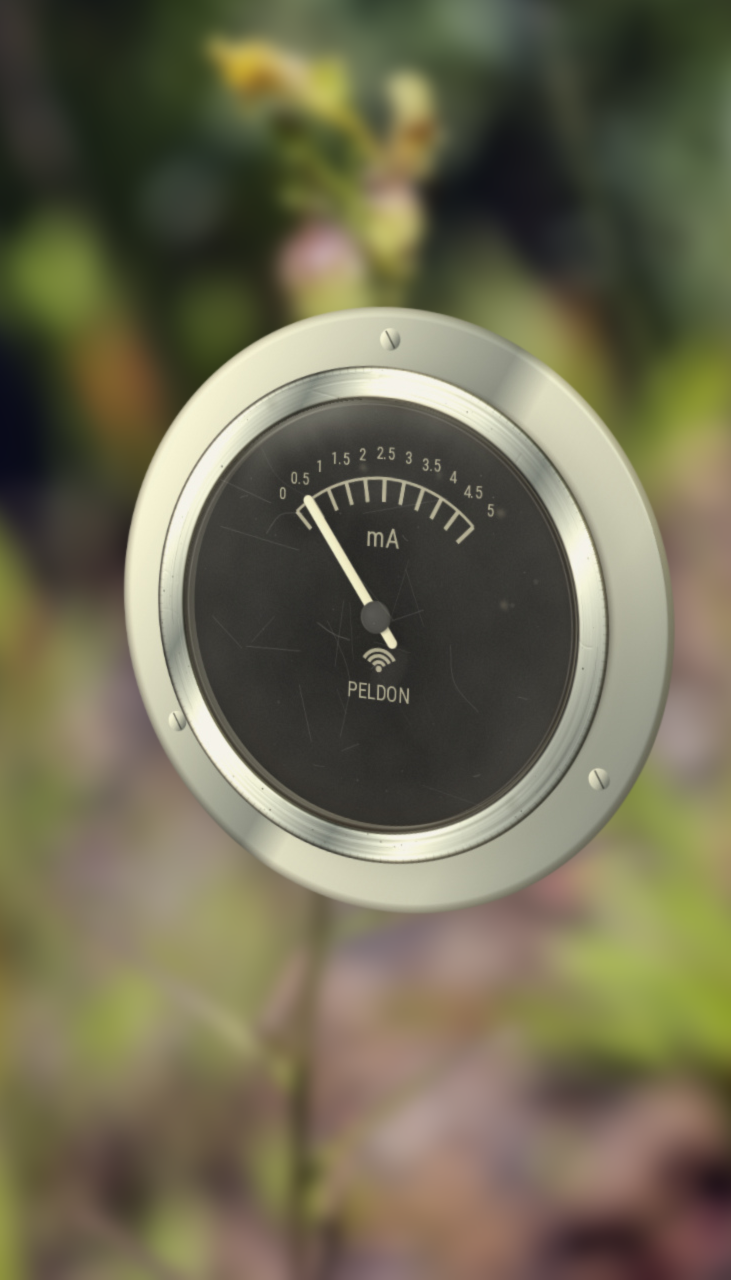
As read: 0.5 (mA)
